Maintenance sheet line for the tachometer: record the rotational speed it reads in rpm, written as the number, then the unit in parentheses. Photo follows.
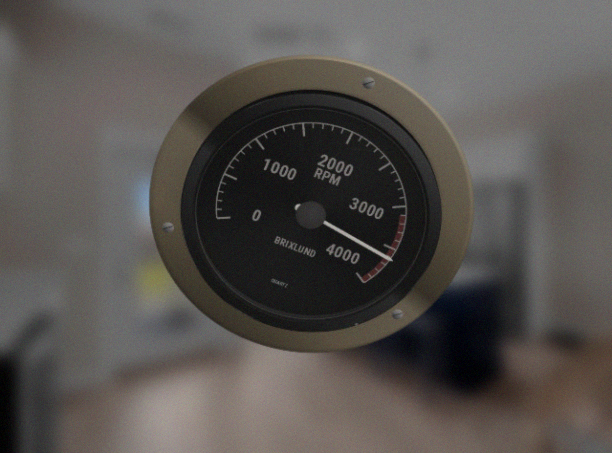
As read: 3600 (rpm)
